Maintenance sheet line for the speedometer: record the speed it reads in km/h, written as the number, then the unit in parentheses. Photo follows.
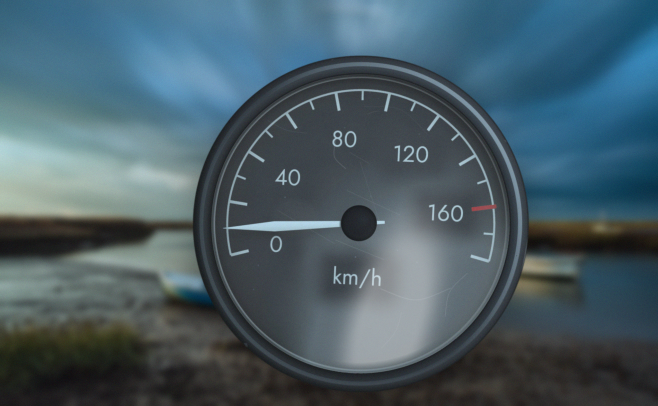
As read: 10 (km/h)
